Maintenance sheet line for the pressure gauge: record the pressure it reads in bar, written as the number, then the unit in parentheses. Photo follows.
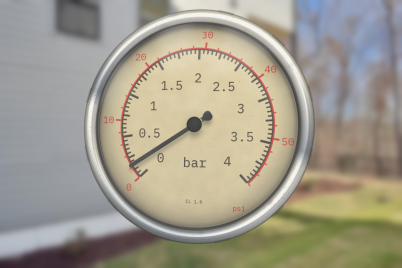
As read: 0.15 (bar)
